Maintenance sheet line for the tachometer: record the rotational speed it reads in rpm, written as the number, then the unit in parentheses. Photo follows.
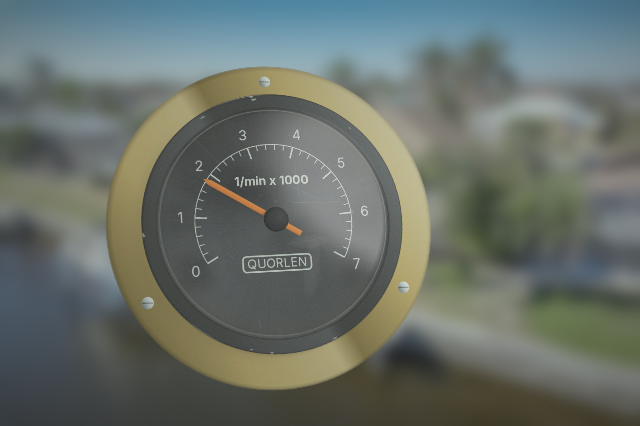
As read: 1800 (rpm)
